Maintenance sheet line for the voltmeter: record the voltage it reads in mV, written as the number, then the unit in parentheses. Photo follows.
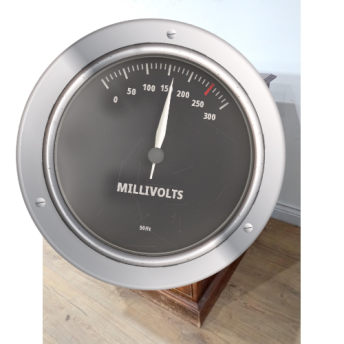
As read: 160 (mV)
